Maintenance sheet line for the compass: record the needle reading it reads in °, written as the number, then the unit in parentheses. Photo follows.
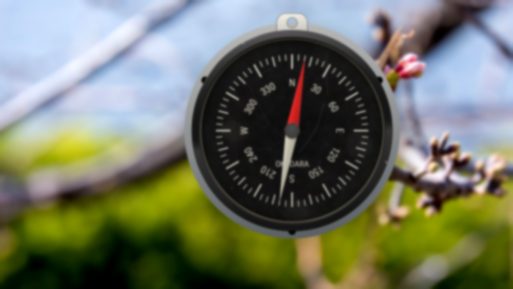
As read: 10 (°)
